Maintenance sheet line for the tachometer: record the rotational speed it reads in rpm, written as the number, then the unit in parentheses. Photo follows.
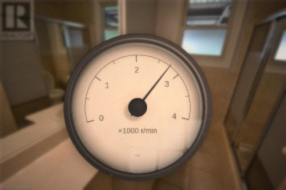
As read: 2750 (rpm)
